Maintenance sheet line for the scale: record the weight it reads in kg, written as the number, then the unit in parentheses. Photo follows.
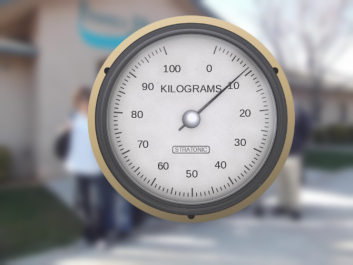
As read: 9 (kg)
